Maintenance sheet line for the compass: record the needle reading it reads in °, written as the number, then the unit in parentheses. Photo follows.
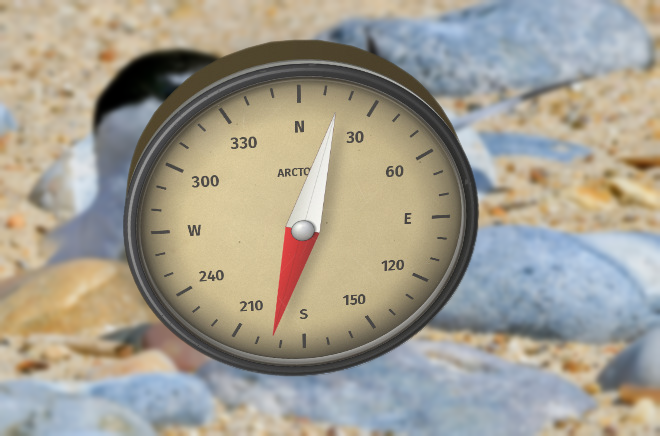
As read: 195 (°)
